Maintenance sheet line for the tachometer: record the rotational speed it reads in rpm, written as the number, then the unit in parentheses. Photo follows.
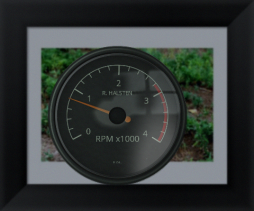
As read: 800 (rpm)
